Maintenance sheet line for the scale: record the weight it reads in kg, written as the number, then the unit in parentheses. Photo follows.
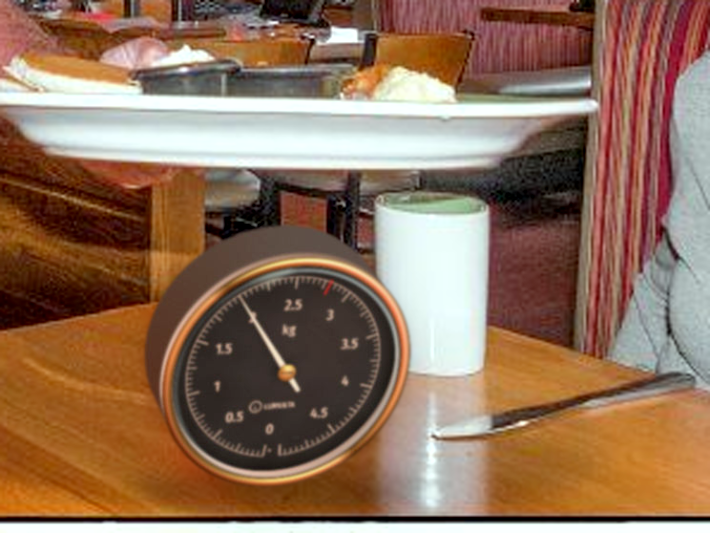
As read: 2 (kg)
